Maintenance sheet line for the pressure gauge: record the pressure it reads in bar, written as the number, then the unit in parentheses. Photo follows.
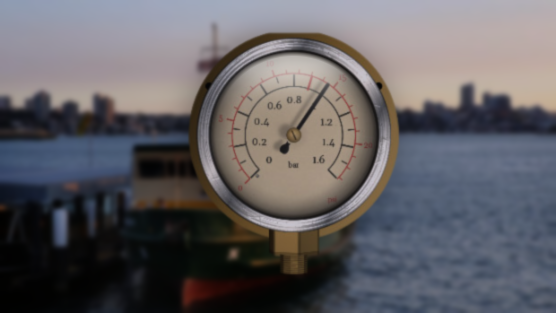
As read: 1 (bar)
